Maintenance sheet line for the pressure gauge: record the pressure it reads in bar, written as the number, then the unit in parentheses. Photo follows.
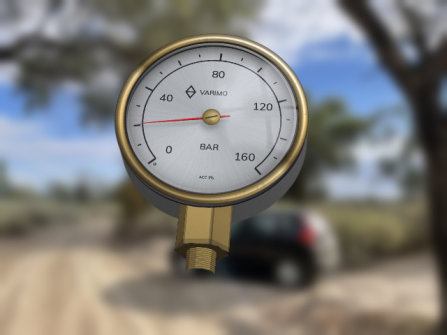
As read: 20 (bar)
